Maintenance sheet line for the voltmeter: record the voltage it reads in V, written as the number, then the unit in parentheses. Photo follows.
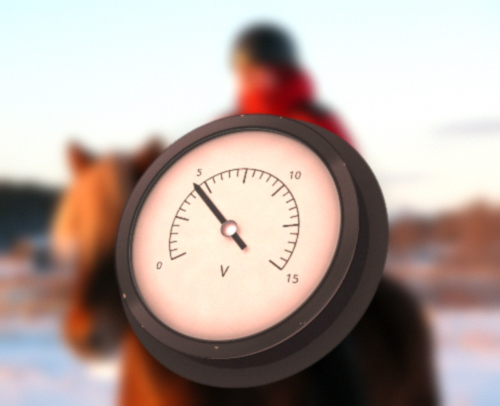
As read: 4.5 (V)
